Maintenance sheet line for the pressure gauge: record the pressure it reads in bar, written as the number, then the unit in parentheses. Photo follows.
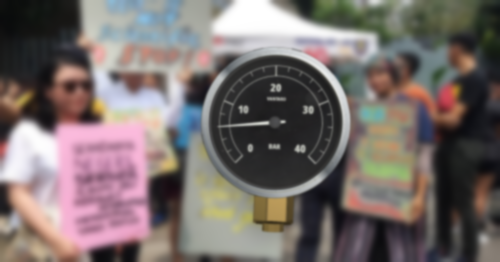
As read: 6 (bar)
